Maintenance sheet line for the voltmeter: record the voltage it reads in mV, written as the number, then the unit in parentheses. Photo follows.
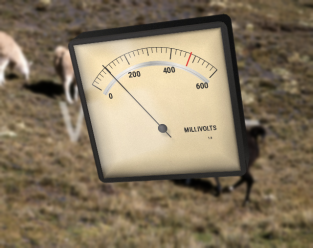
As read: 100 (mV)
